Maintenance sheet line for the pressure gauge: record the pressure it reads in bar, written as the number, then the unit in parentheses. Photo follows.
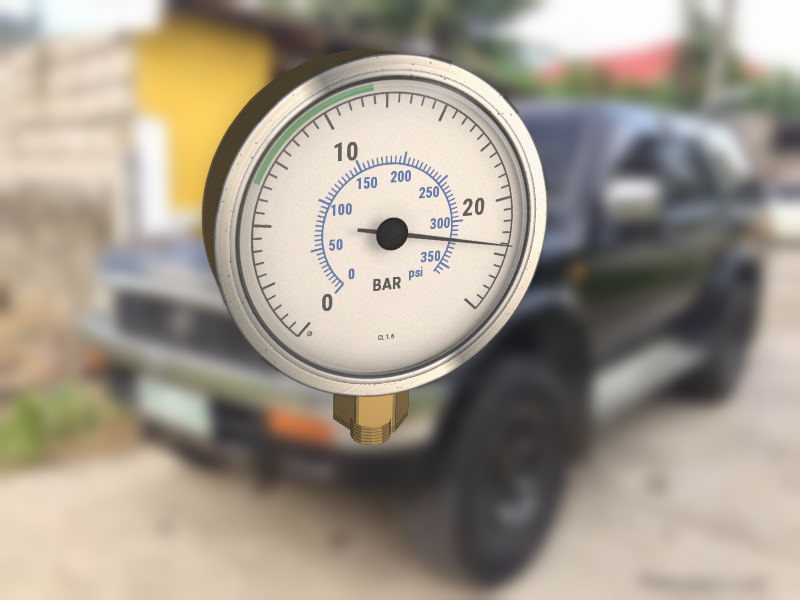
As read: 22 (bar)
